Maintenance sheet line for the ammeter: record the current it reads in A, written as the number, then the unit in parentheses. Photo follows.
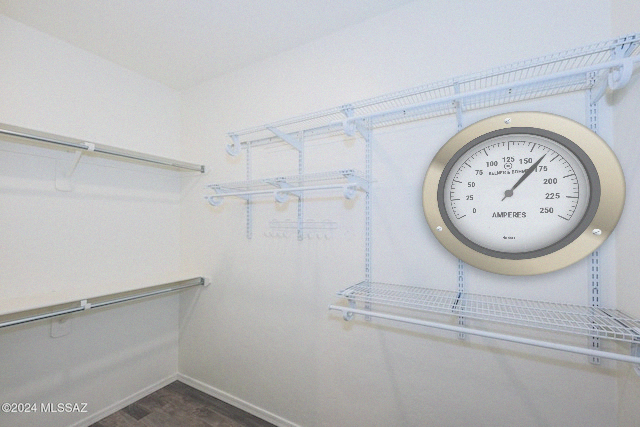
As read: 165 (A)
